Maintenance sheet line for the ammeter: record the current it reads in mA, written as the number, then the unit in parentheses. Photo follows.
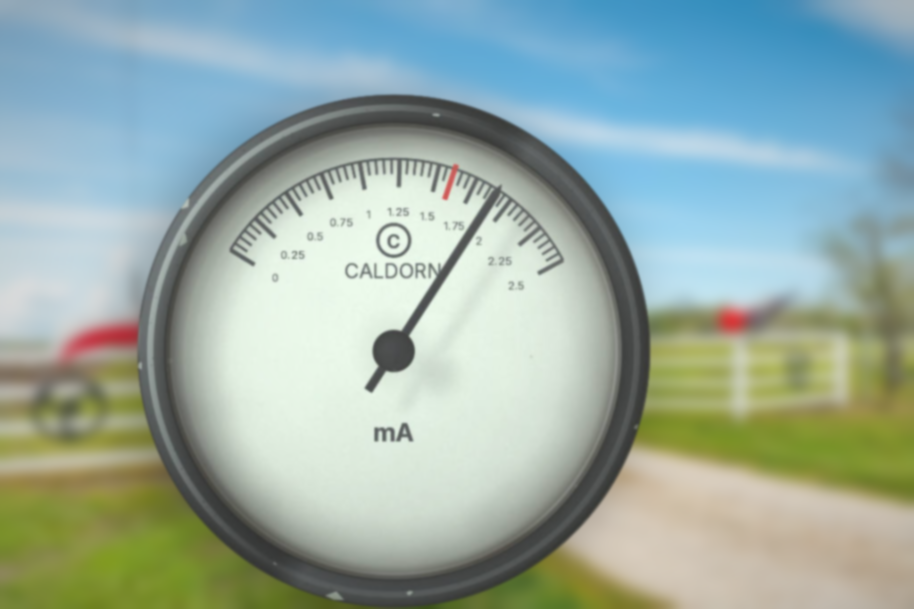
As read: 1.9 (mA)
